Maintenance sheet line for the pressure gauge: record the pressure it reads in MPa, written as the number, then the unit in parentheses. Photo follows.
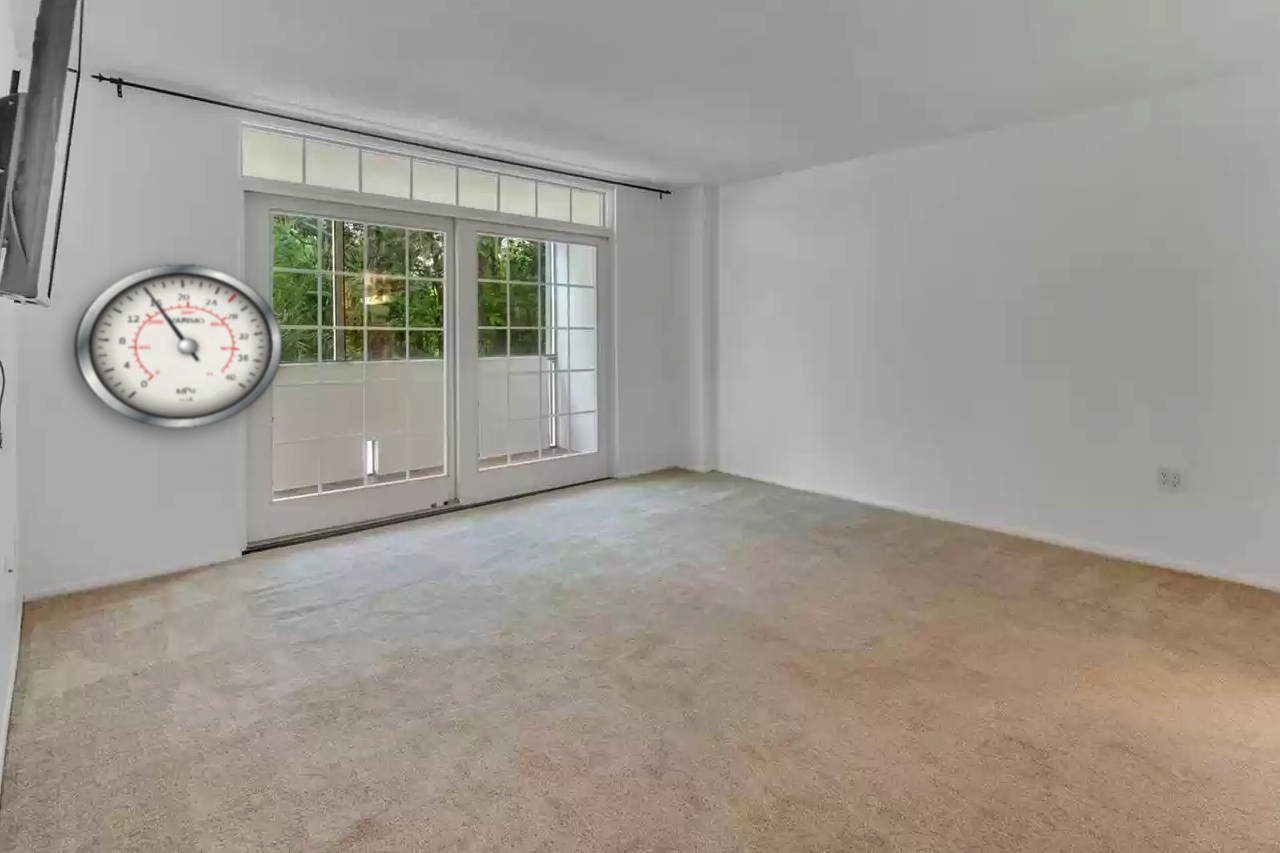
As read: 16 (MPa)
